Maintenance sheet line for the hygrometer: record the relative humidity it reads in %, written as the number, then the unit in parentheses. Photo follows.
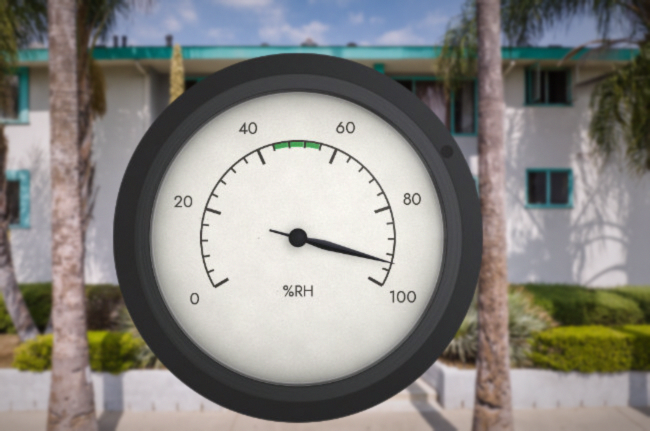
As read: 94 (%)
